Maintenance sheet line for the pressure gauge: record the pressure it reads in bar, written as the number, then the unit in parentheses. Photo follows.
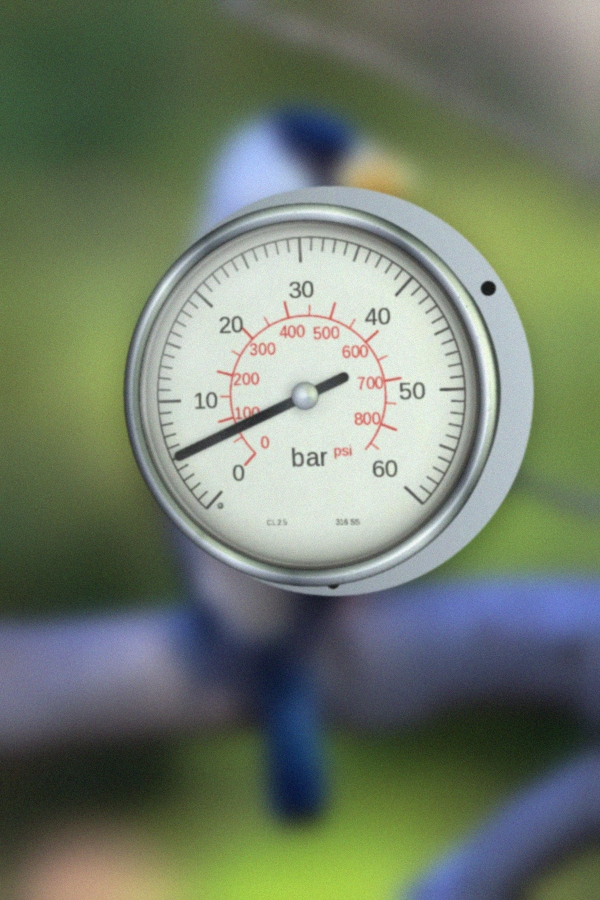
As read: 5 (bar)
